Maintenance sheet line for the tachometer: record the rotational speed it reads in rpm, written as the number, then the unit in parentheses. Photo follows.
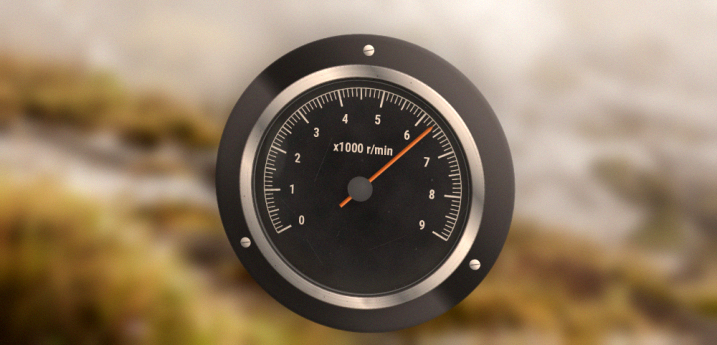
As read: 6300 (rpm)
